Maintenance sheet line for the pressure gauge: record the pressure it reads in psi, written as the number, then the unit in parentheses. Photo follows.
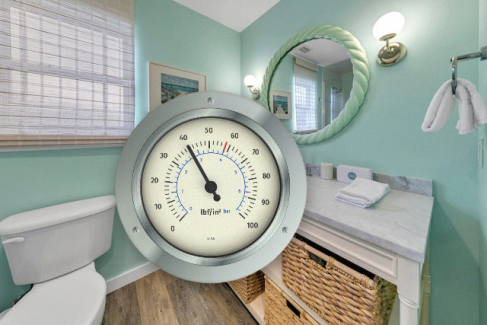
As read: 40 (psi)
